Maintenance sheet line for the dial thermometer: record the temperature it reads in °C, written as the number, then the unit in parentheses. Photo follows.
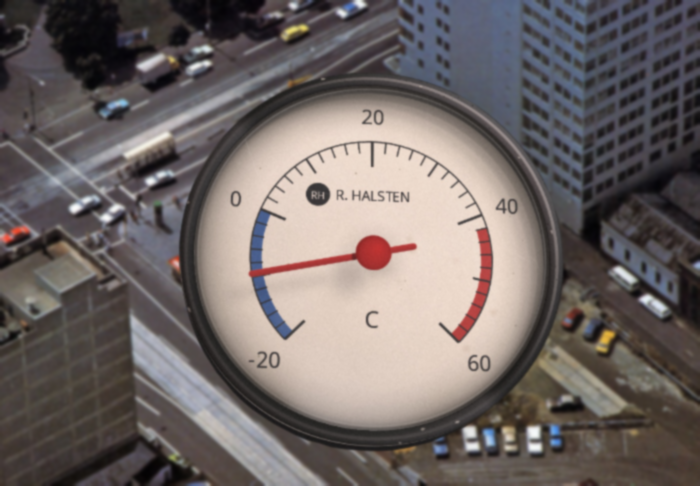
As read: -10 (°C)
